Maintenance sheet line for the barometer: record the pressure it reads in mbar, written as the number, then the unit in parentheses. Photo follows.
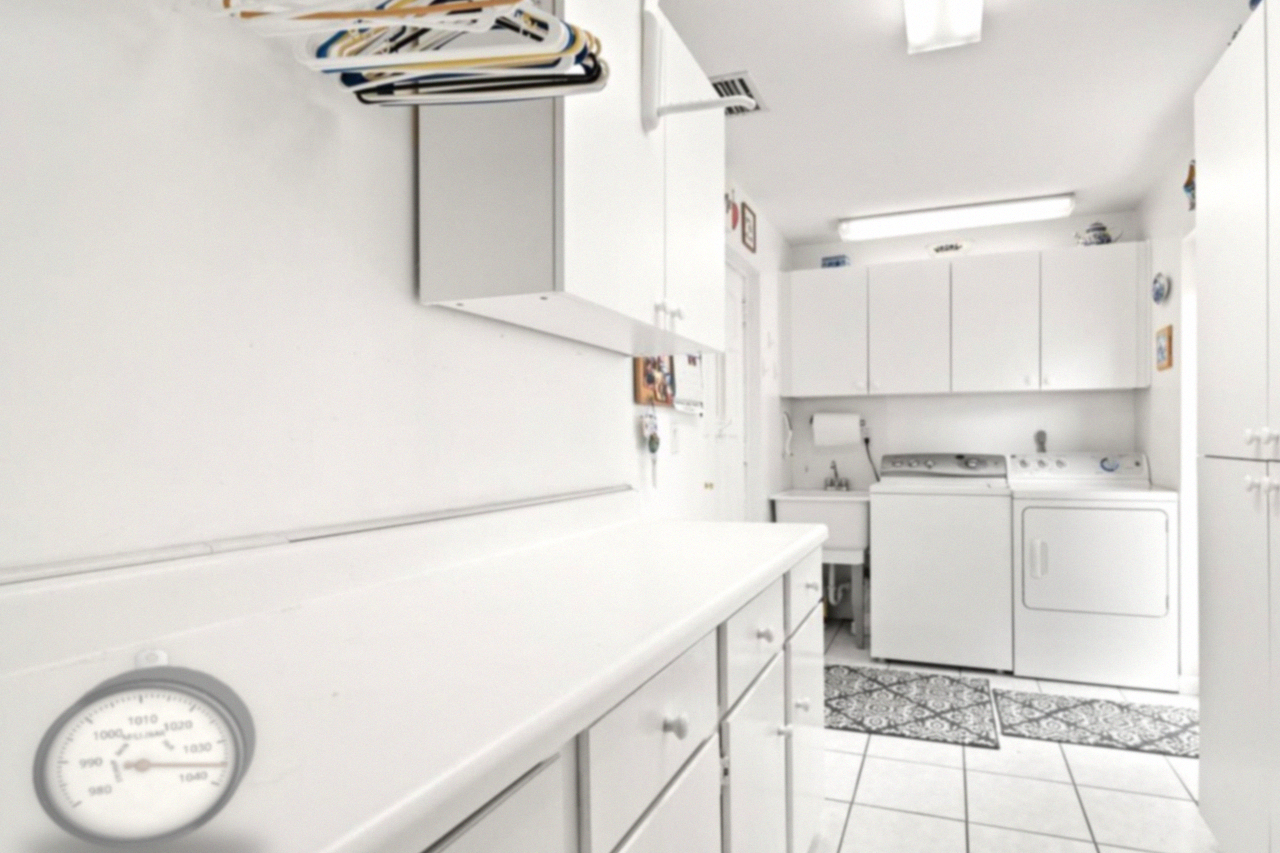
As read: 1035 (mbar)
